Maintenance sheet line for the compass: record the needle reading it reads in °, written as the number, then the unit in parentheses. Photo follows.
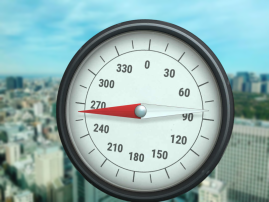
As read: 262.5 (°)
